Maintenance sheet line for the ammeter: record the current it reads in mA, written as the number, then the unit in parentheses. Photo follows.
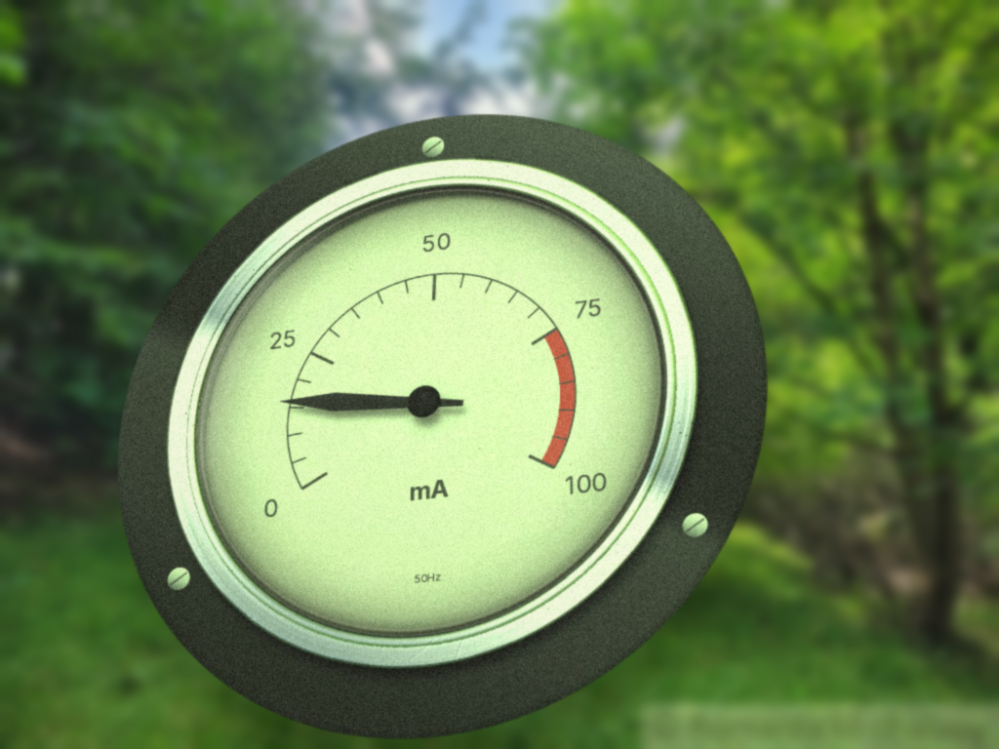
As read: 15 (mA)
